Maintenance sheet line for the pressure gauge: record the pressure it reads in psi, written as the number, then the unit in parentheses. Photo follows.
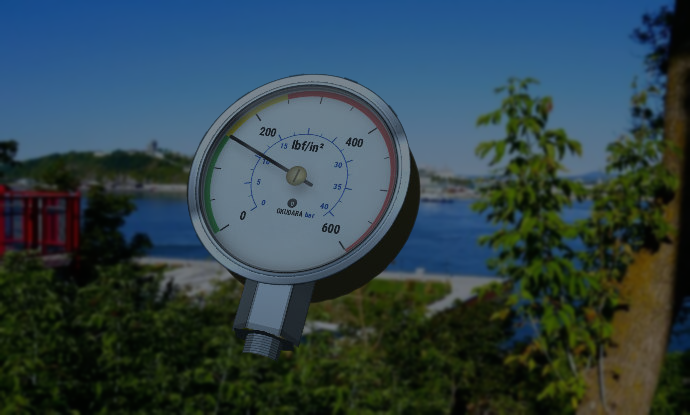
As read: 150 (psi)
